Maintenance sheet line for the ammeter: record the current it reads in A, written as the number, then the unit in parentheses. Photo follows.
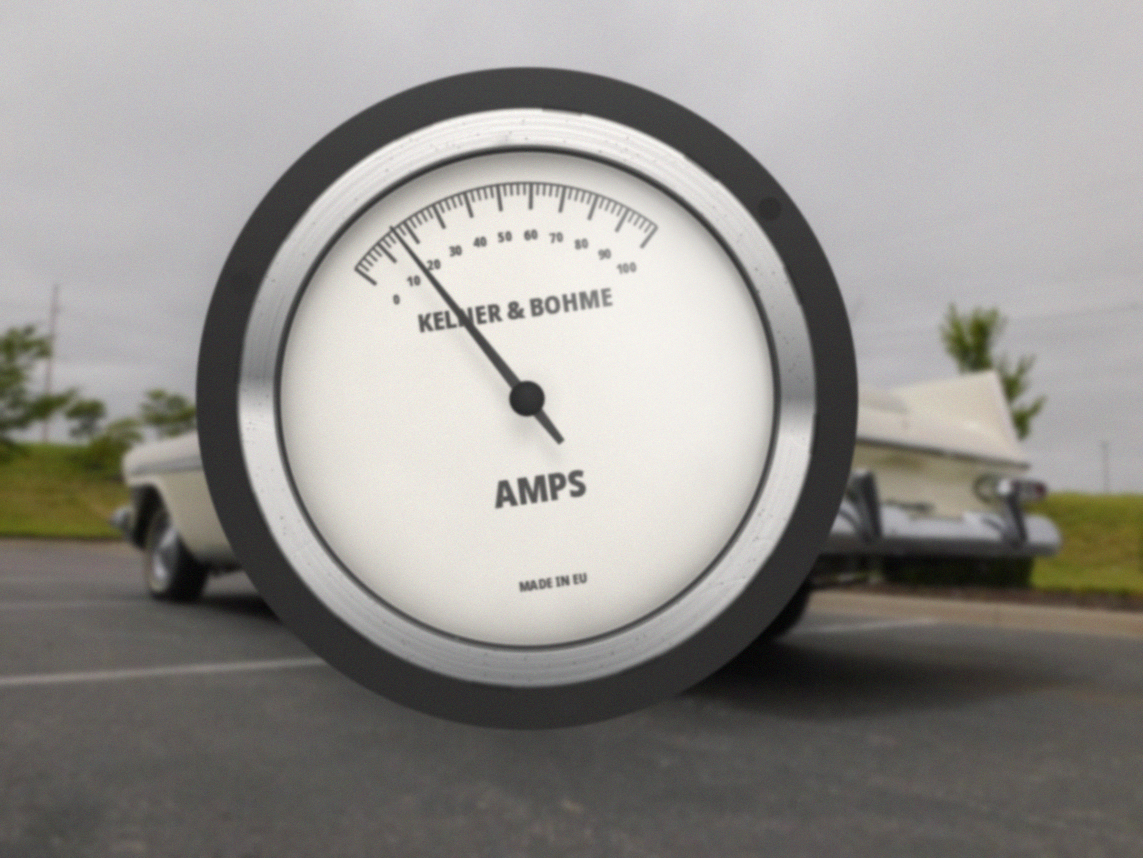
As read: 16 (A)
